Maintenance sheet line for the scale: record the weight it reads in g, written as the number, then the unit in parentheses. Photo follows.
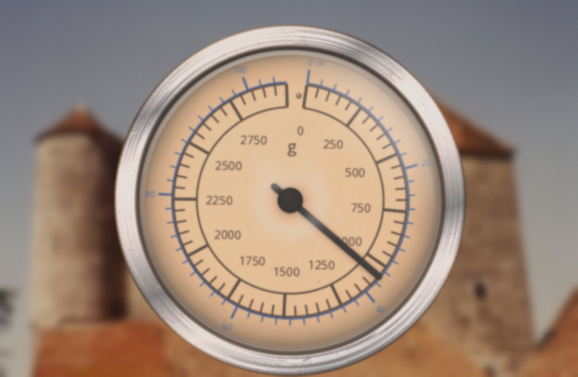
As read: 1050 (g)
